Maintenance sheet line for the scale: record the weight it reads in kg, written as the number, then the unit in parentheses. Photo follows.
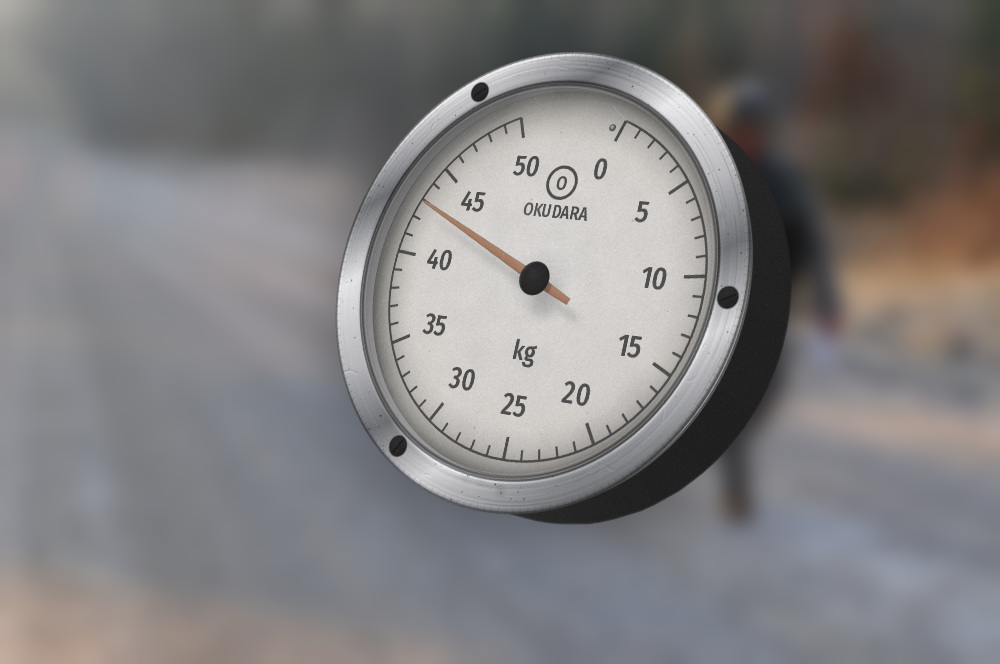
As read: 43 (kg)
